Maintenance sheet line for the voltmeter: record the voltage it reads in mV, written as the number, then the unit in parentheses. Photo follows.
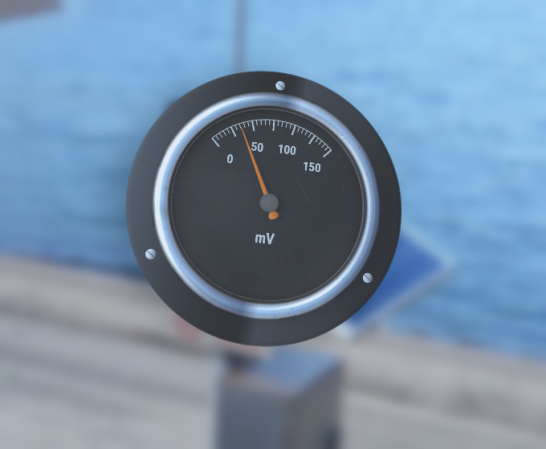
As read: 35 (mV)
